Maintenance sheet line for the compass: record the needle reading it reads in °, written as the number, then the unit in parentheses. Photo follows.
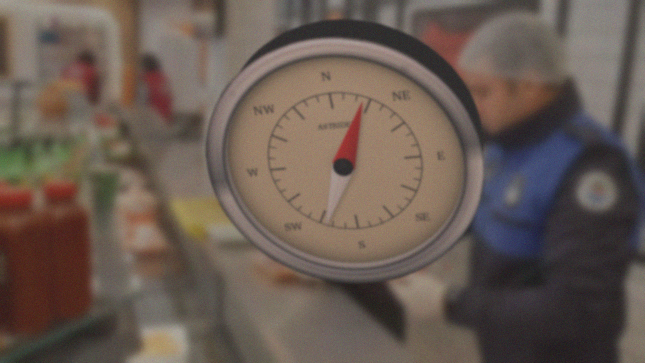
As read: 25 (°)
